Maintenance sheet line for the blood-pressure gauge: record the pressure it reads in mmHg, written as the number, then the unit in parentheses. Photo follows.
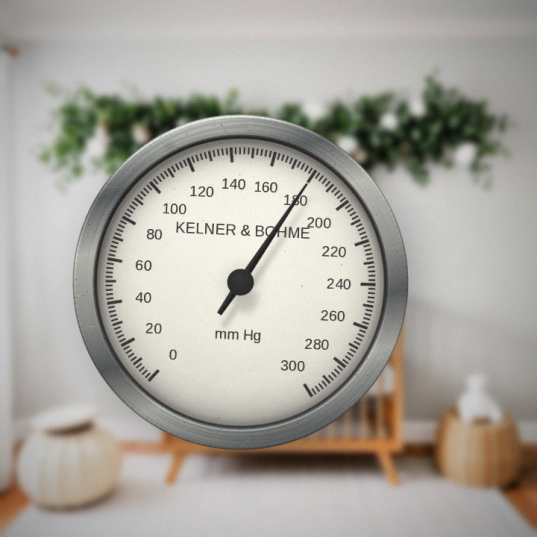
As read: 180 (mmHg)
